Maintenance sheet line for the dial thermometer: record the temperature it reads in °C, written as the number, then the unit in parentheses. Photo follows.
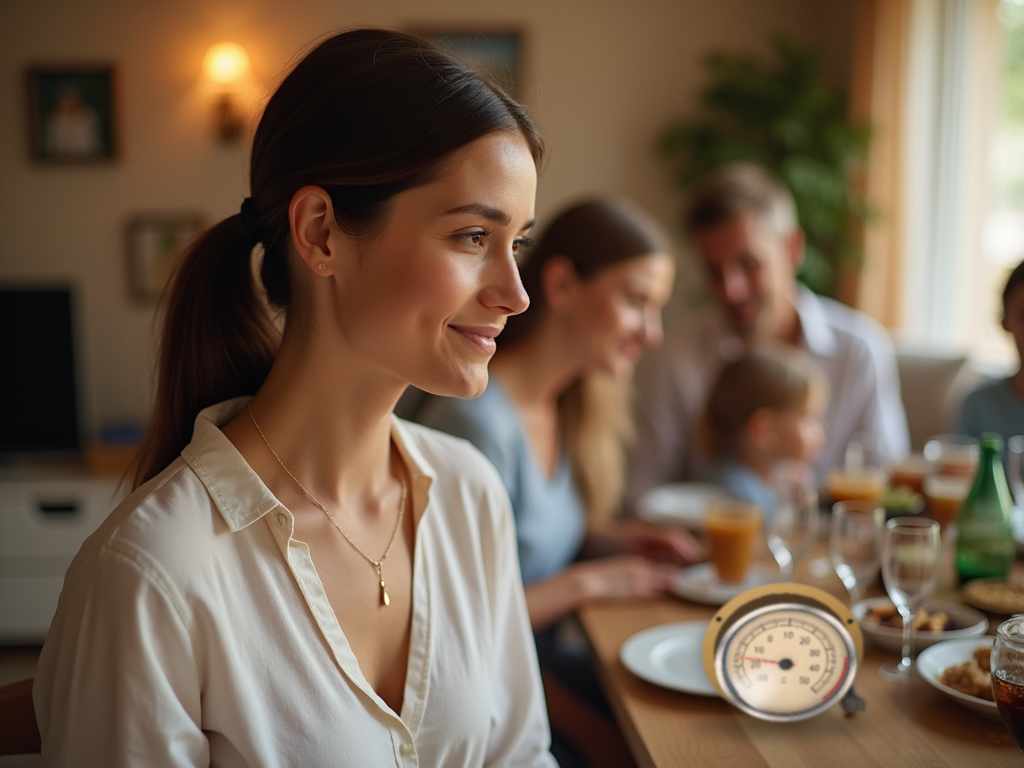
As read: -15 (°C)
